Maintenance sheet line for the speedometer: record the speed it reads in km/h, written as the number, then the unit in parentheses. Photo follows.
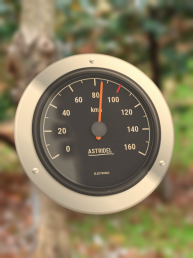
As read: 85 (km/h)
